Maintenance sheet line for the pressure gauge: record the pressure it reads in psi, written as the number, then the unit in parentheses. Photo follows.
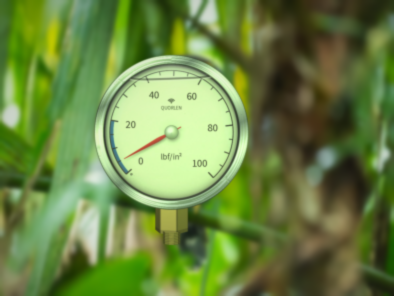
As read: 5 (psi)
